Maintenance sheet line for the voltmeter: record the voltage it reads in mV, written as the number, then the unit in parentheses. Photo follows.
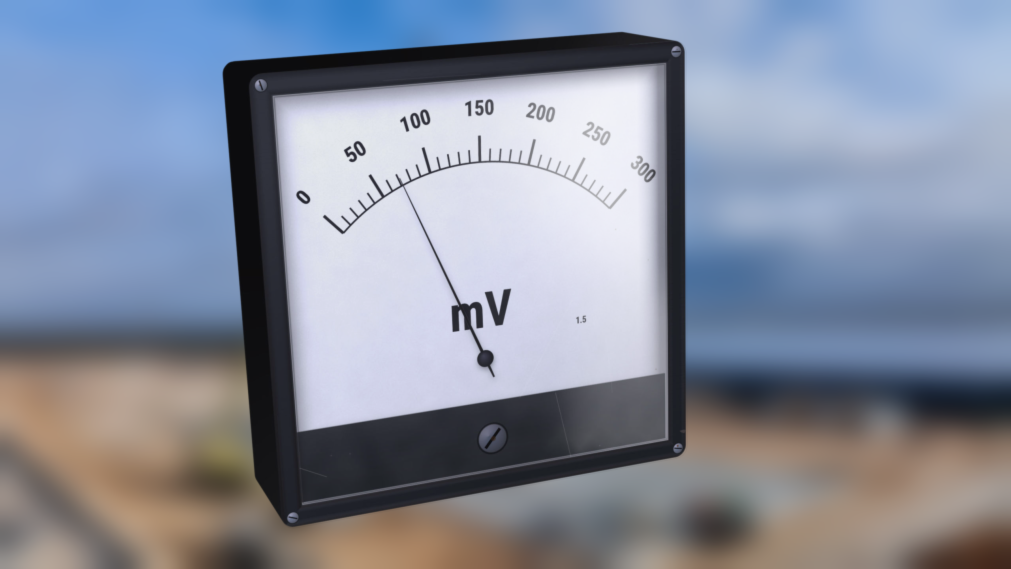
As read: 70 (mV)
